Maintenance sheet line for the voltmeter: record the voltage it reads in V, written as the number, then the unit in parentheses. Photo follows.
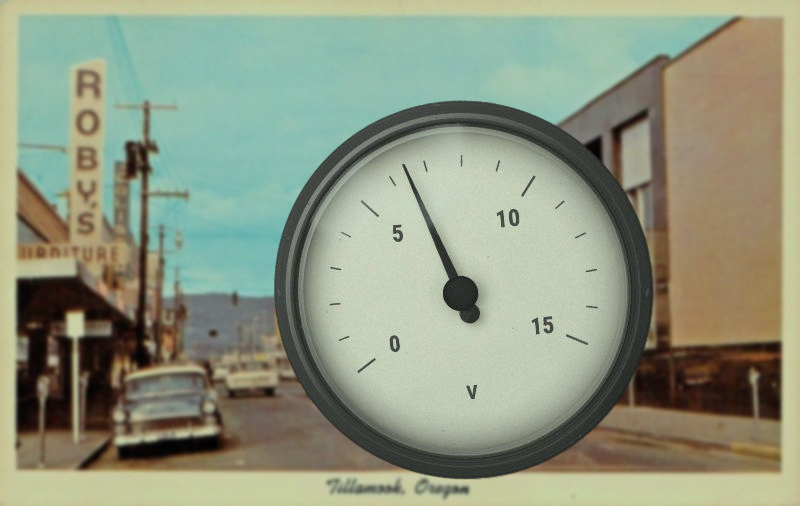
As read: 6.5 (V)
